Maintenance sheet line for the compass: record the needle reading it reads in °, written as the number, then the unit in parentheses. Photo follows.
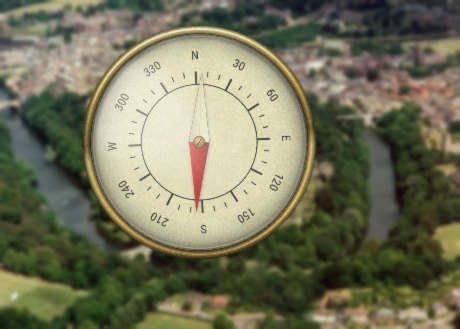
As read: 185 (°)
